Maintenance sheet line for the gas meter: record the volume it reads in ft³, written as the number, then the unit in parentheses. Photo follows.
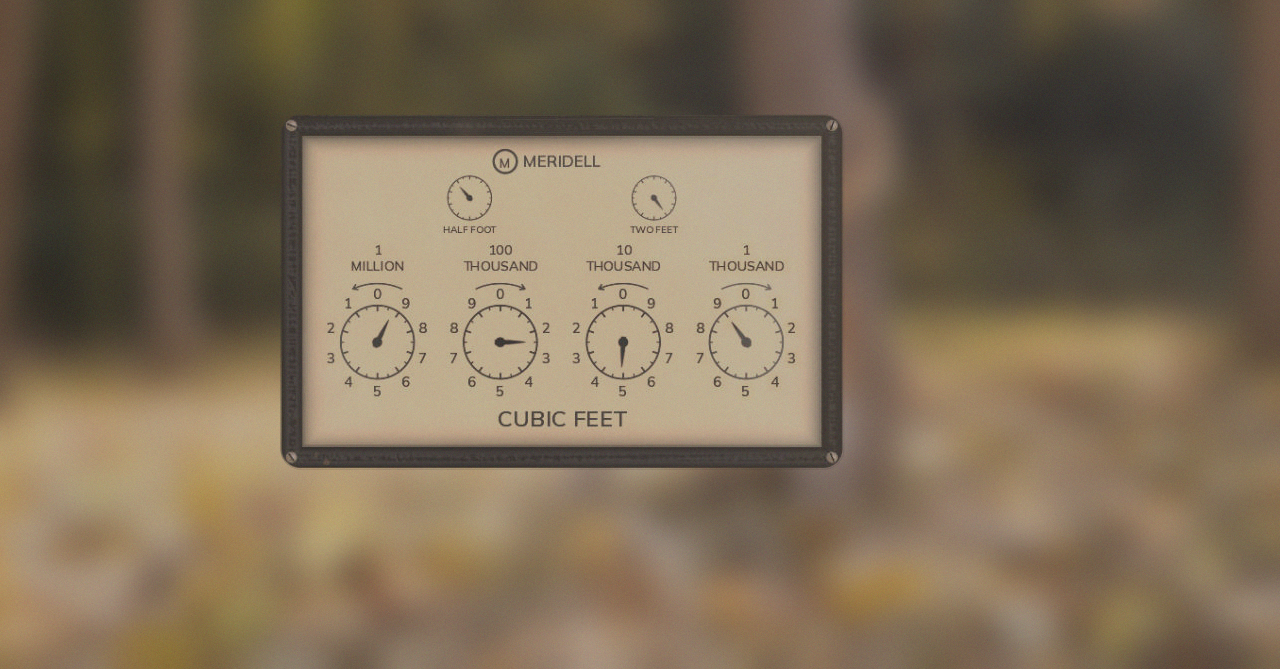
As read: 924900 (ft³)
